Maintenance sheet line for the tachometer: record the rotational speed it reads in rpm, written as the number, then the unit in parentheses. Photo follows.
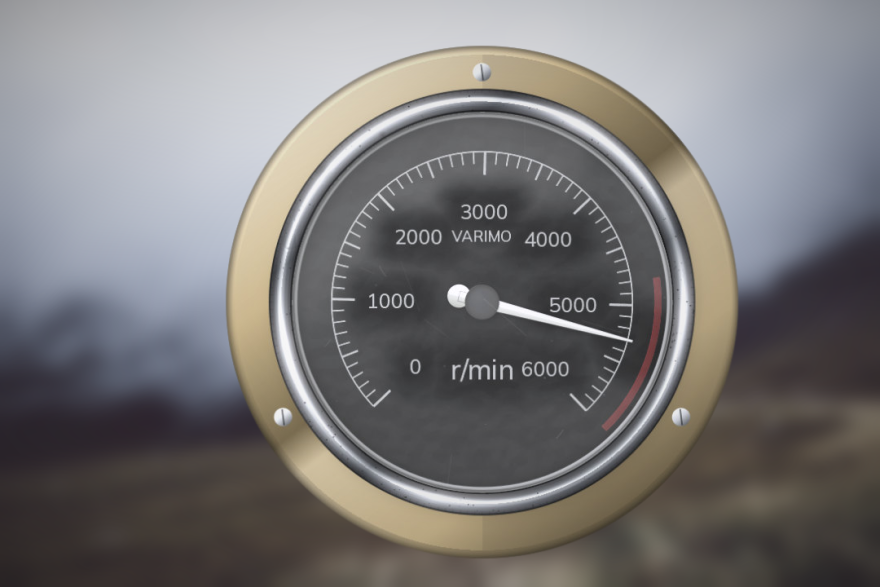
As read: 5300 (rpm)
